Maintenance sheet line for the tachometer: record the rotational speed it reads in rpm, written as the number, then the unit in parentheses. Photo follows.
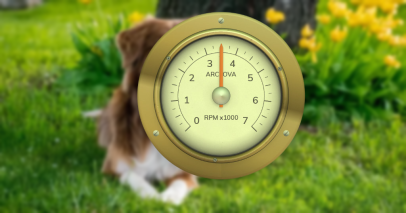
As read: 3500 (rpm)
